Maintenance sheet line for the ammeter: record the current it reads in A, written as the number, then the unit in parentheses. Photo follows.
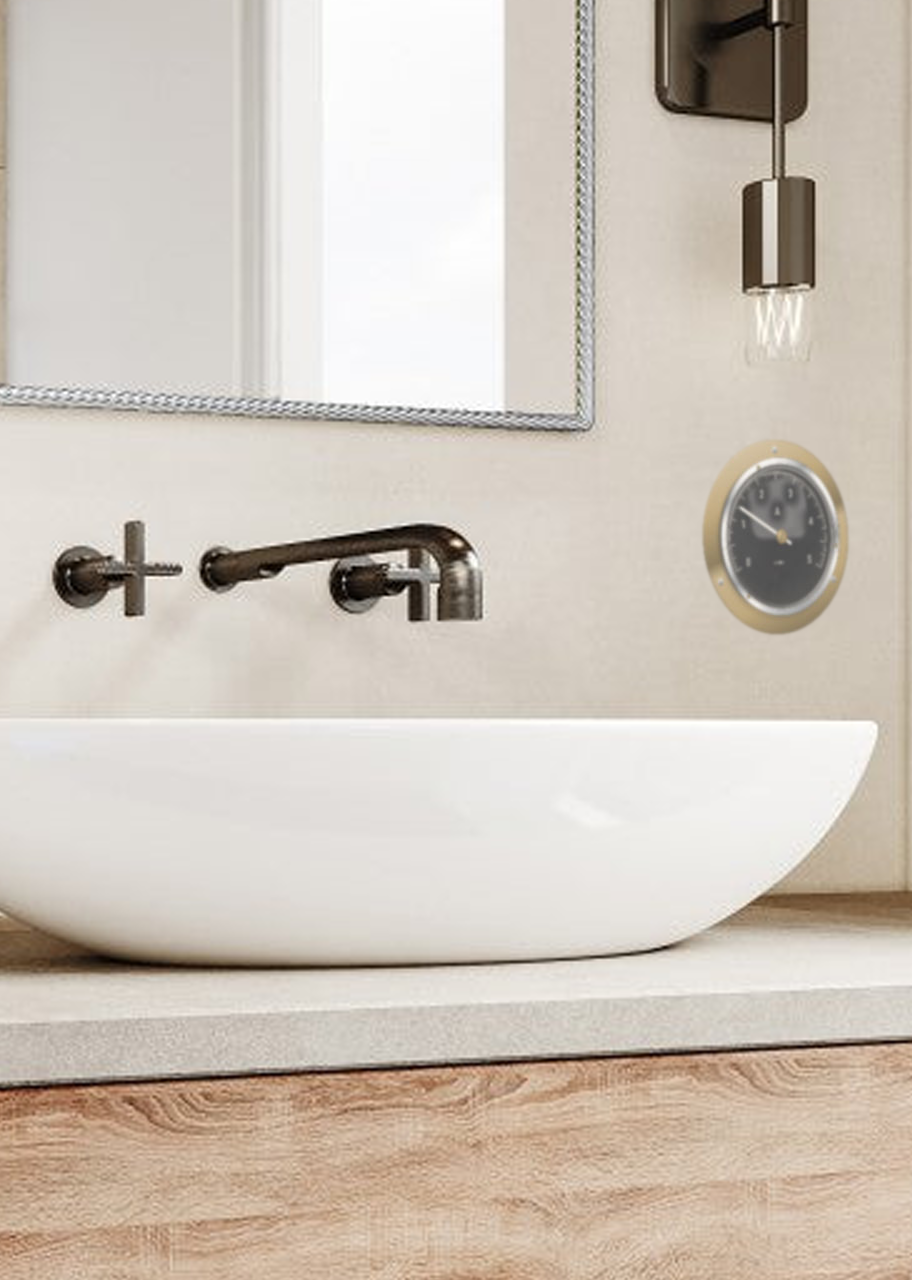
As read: 1.25 (A)
